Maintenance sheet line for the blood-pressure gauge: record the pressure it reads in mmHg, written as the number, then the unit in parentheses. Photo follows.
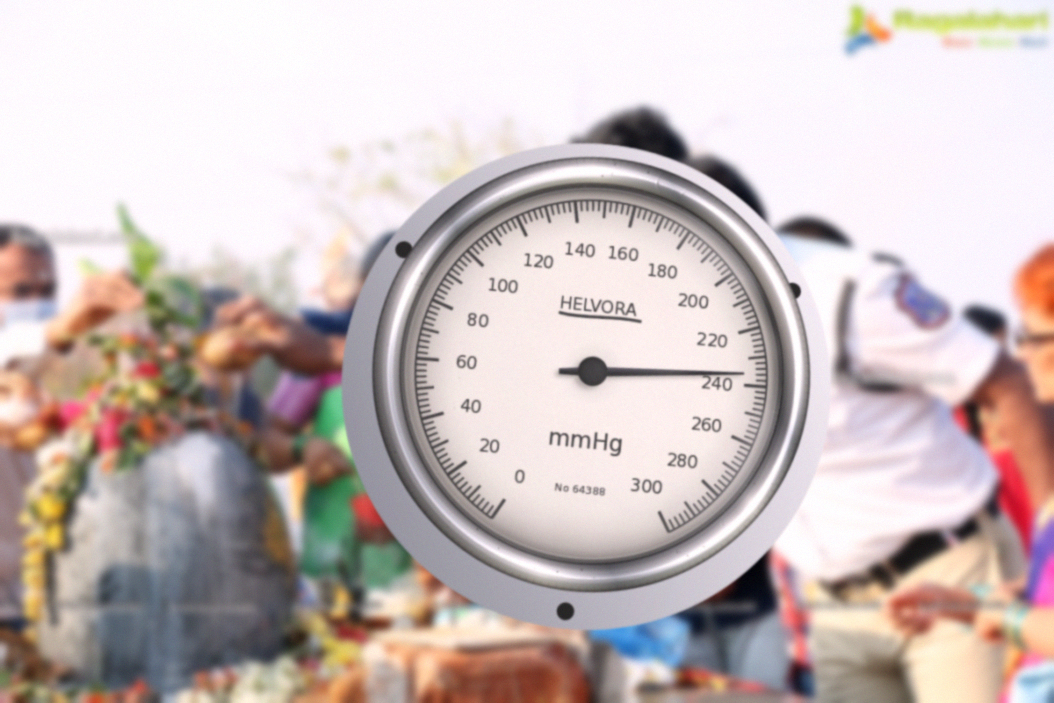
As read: 236 (mmHg)
